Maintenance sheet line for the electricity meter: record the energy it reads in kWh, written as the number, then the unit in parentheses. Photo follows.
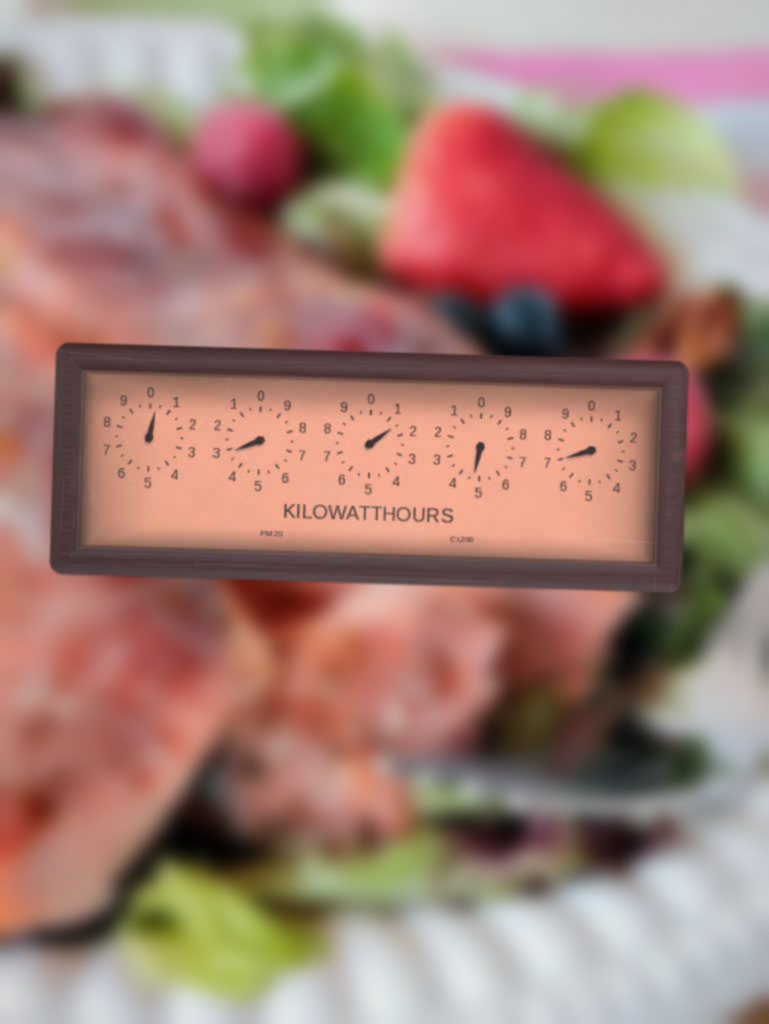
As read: 3147 (kWh)
